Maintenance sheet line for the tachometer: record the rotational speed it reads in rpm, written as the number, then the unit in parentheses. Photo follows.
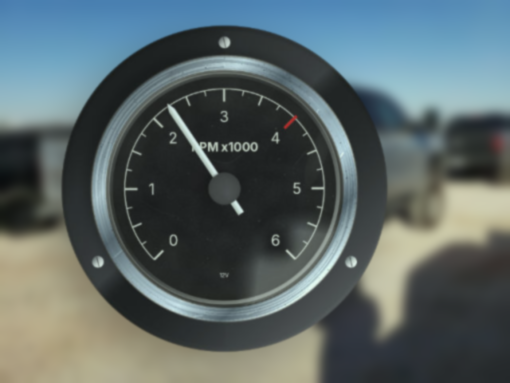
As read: 2250 (rpm)
